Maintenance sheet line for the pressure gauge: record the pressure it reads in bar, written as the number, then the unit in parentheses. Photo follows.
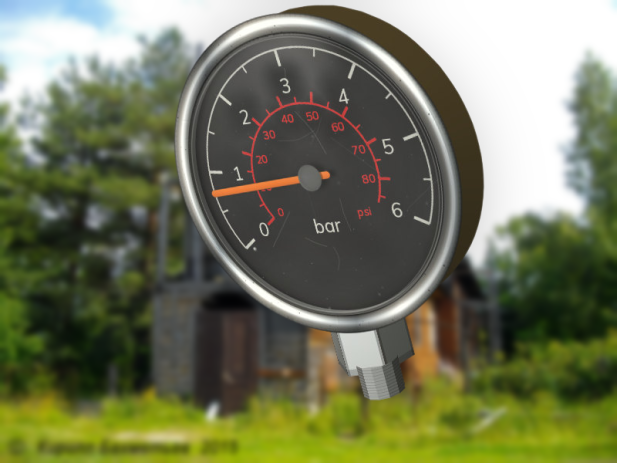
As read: 0.75 (bar)
